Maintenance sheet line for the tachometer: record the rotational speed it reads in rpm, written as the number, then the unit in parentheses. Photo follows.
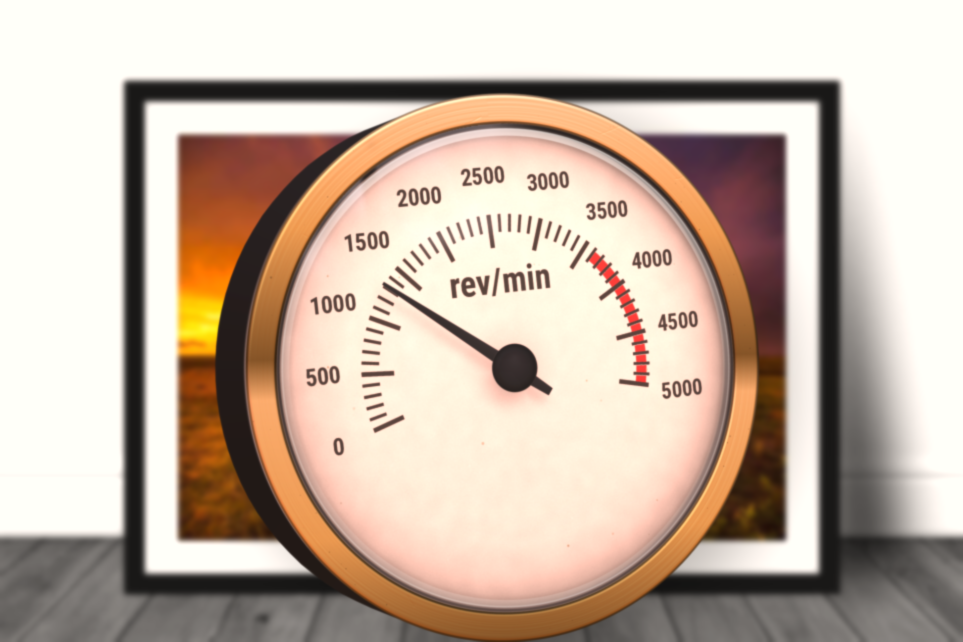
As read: 1300 (rpm)
